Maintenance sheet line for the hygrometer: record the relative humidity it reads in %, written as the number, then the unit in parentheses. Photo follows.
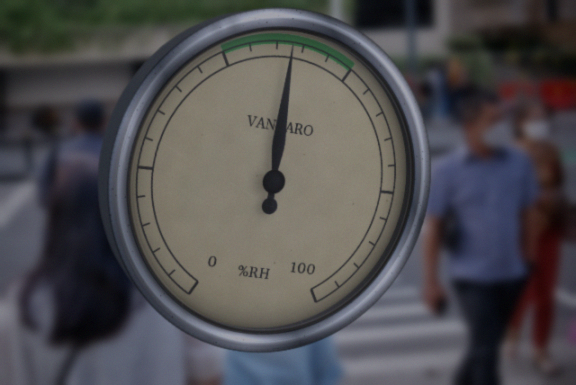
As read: 50 (%)
